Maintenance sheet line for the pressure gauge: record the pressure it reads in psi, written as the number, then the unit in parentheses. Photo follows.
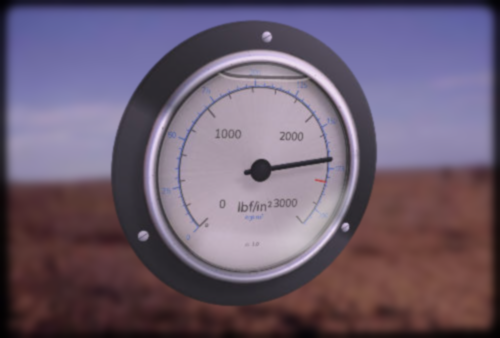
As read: 2400 (psi)
